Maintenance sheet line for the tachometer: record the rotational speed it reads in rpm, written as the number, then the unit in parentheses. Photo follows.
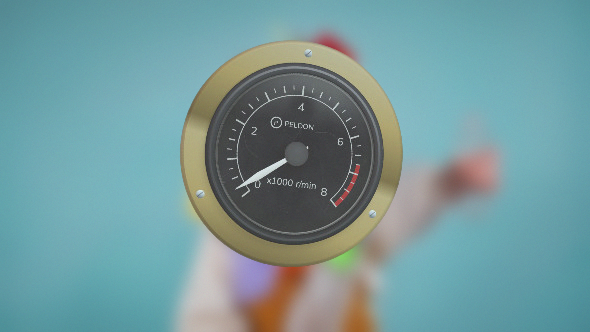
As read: 250 (rpm)
